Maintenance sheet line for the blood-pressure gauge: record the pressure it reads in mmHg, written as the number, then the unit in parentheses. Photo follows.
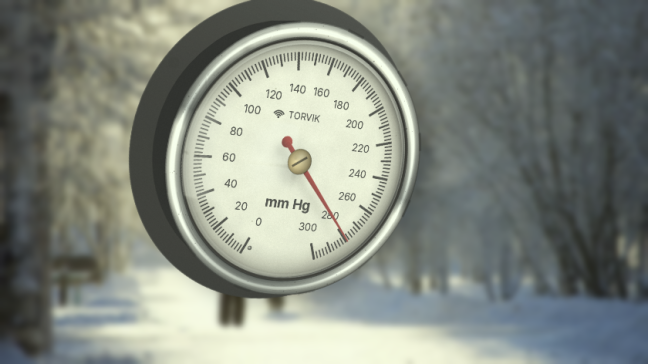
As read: 280 (mmHg)
